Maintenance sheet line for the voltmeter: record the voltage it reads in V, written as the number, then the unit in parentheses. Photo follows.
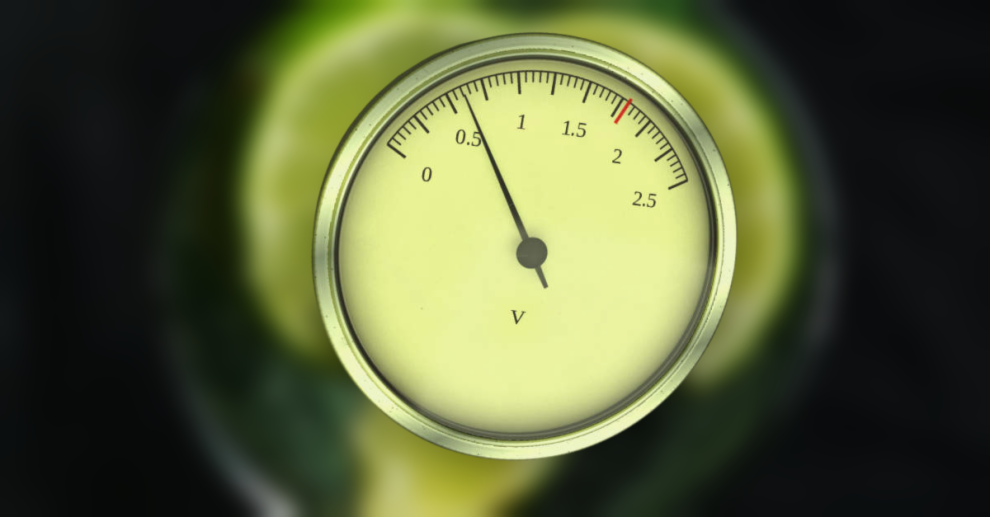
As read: 0.6 (V)
